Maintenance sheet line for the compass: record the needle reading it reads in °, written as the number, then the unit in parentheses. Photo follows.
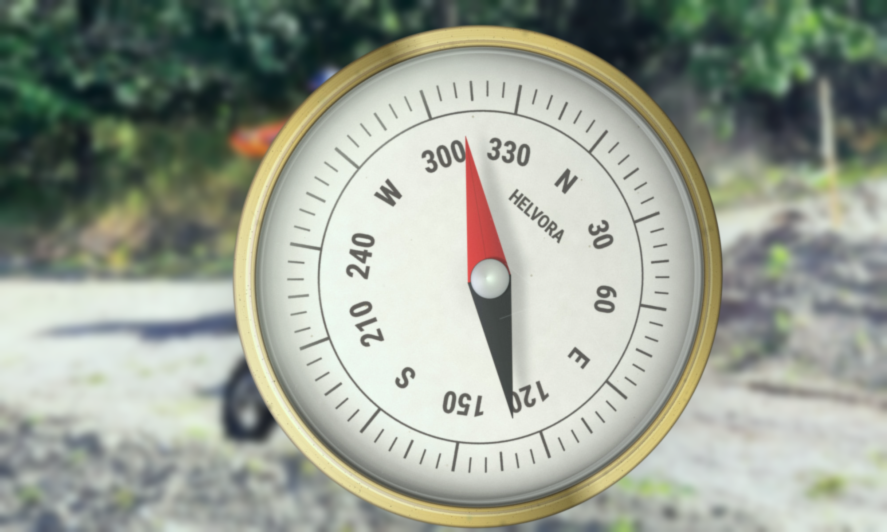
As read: 310 (°)
